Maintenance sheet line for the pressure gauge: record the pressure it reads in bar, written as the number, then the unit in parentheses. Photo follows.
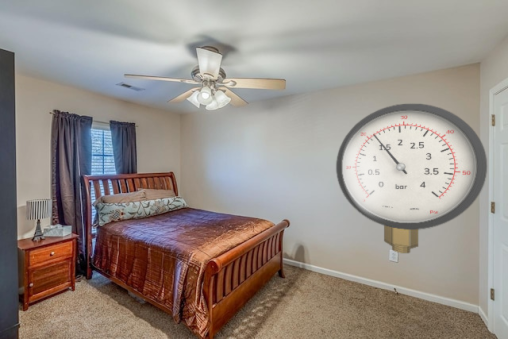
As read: 1.5 (bar)
